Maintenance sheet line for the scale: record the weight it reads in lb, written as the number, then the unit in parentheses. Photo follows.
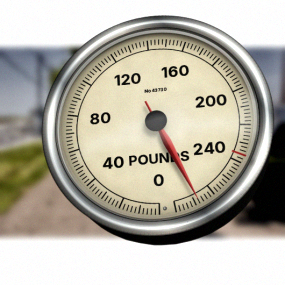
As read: 268 (lb)
